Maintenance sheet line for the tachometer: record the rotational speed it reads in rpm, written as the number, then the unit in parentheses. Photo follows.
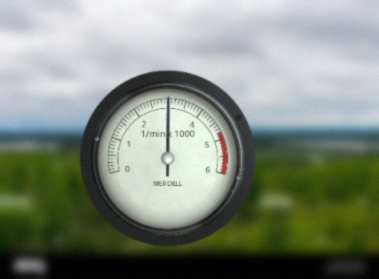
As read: 3000 (rpm)
